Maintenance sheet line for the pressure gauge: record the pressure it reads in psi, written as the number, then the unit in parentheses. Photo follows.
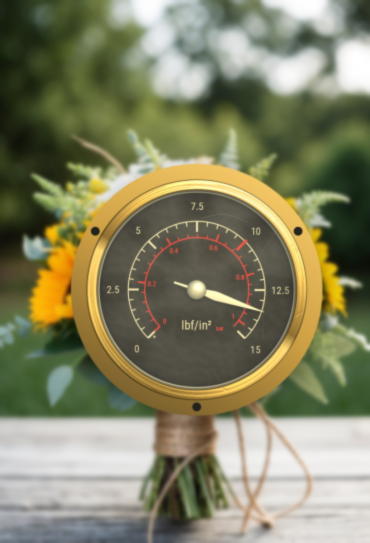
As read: 13.5 (psi)
